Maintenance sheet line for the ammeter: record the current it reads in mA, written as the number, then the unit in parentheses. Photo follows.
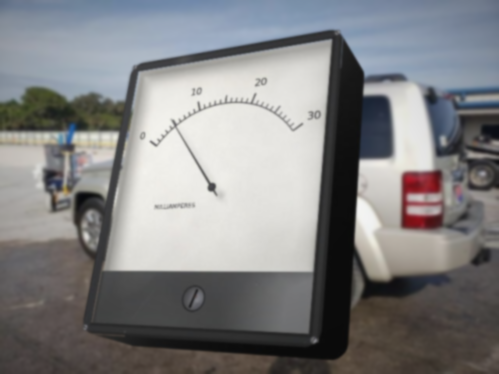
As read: 5 (mA)
